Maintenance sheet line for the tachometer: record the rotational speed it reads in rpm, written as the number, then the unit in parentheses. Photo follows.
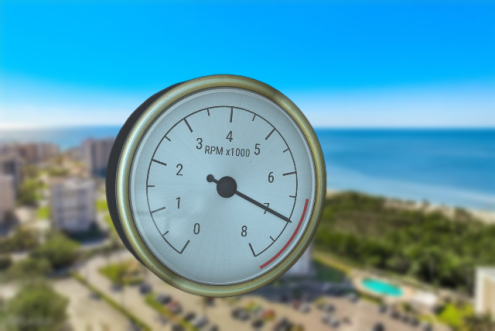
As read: 7000 (rpm)
